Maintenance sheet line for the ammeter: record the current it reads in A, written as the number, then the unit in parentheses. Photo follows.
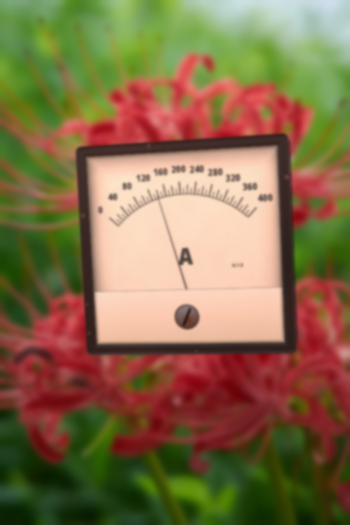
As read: 140 (A)
